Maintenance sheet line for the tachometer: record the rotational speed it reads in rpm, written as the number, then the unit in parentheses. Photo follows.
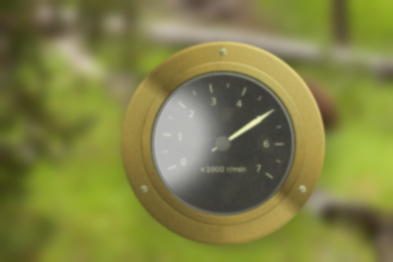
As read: 5000 (rpm)
